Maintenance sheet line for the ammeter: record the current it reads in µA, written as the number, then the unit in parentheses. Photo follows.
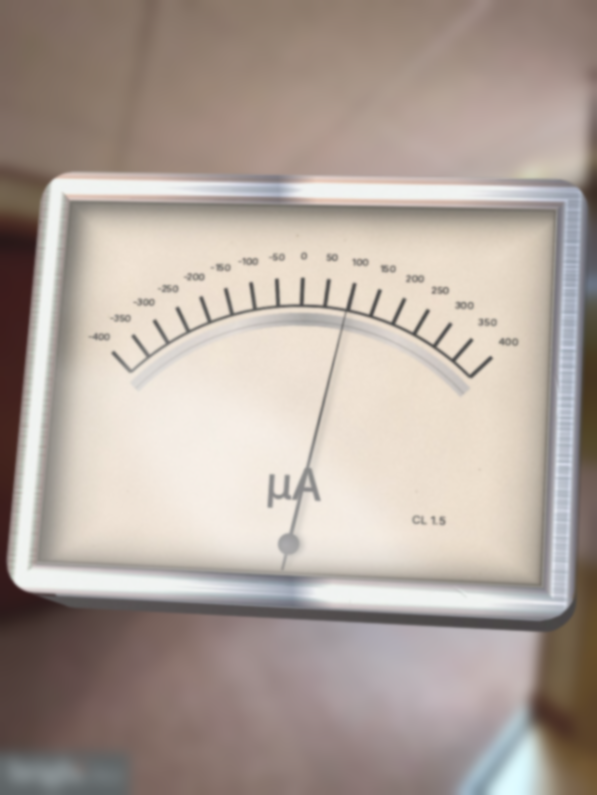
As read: 100 (µA)
